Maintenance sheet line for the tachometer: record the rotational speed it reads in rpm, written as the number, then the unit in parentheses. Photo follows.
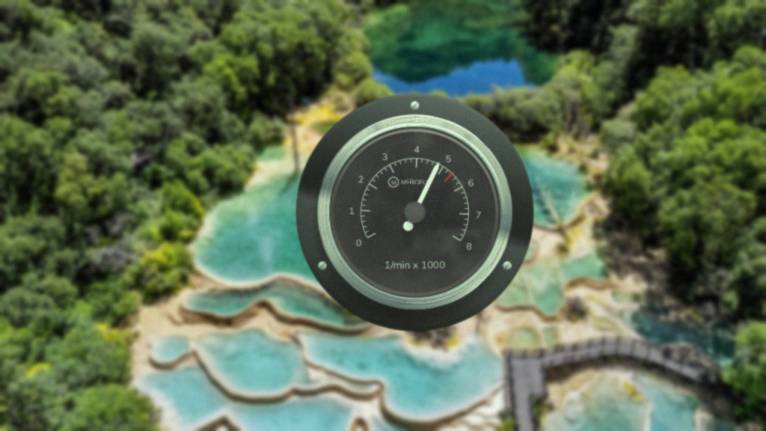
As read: 4800 (rpm)
